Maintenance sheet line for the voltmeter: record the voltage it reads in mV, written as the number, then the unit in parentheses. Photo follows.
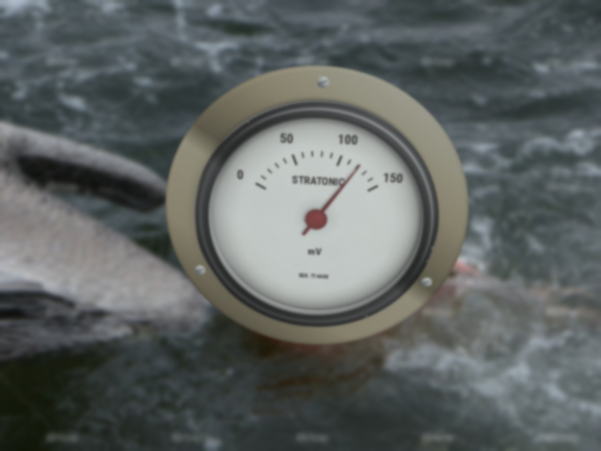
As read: 120 (mV)
